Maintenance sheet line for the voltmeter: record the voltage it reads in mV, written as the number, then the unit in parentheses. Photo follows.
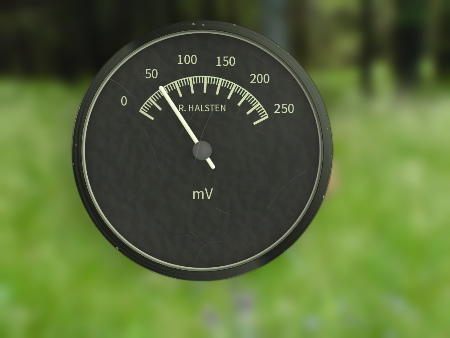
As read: 50 (mV)
